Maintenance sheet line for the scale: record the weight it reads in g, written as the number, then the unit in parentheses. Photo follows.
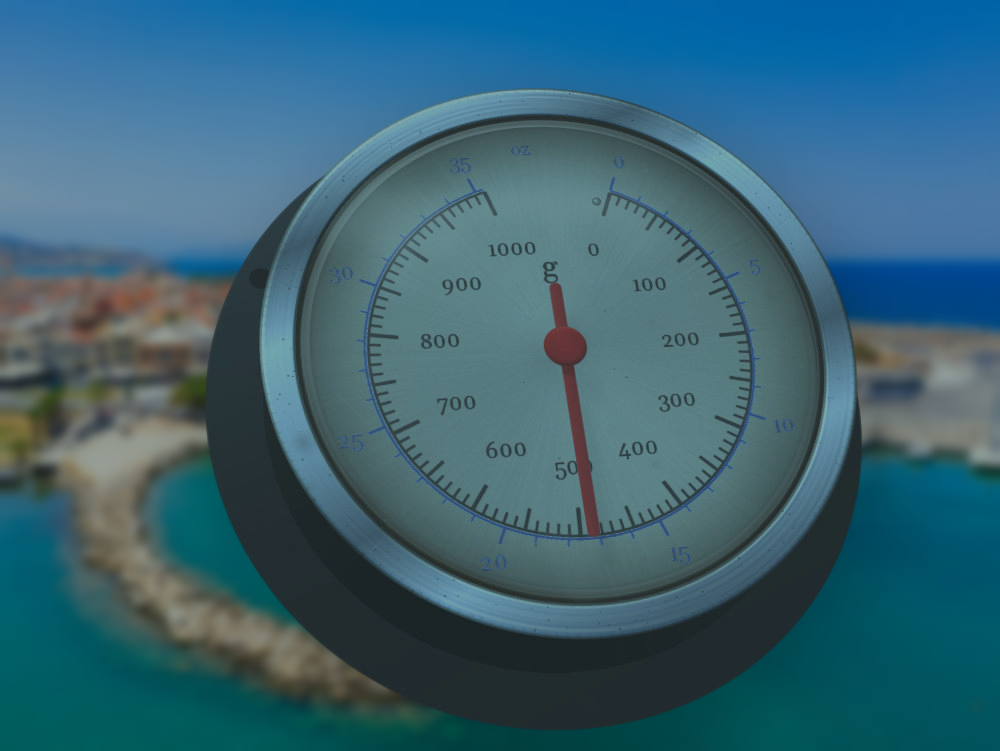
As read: 490 (g)
